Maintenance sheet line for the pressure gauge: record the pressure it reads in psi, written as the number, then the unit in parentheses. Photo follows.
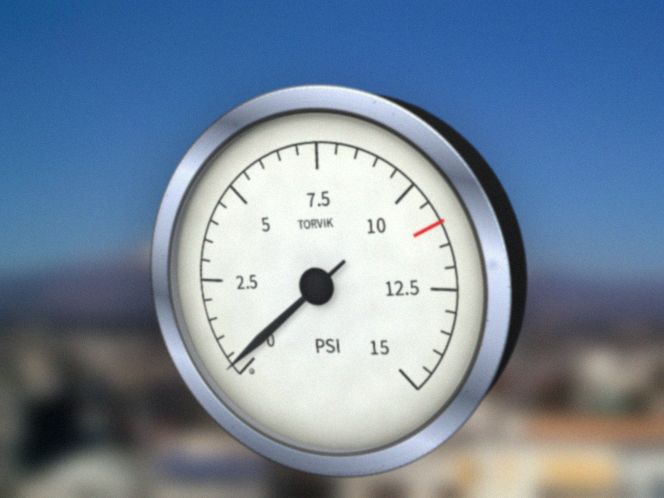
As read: 0.25 (psi)
